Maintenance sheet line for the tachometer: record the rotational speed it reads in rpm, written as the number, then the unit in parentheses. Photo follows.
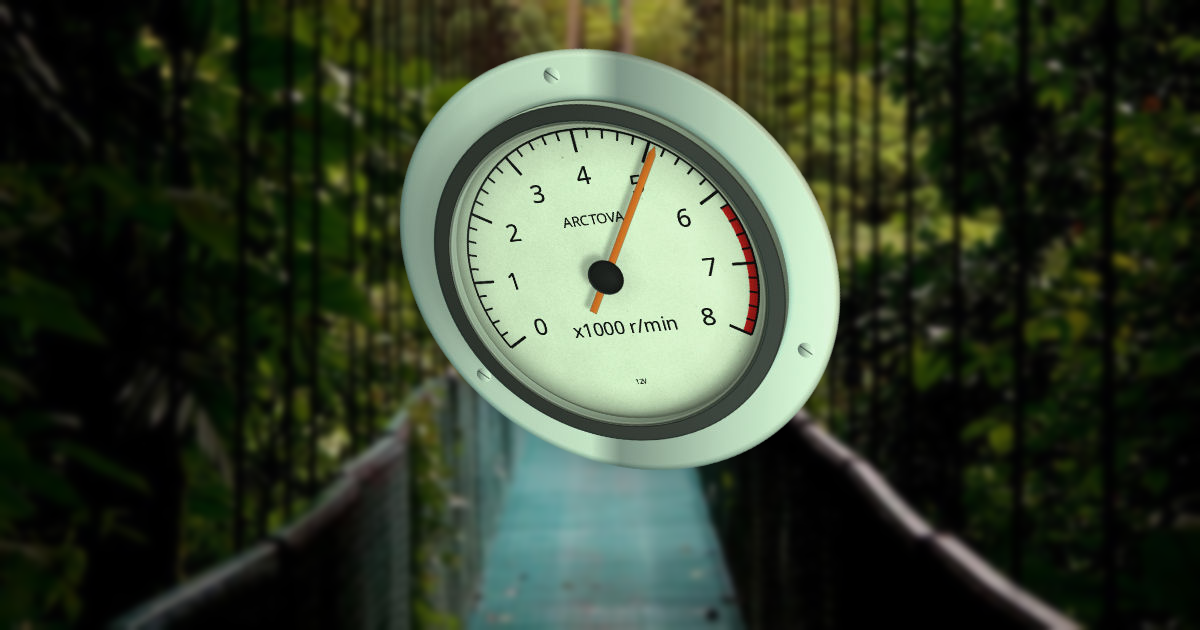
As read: 5100 (rpm)
